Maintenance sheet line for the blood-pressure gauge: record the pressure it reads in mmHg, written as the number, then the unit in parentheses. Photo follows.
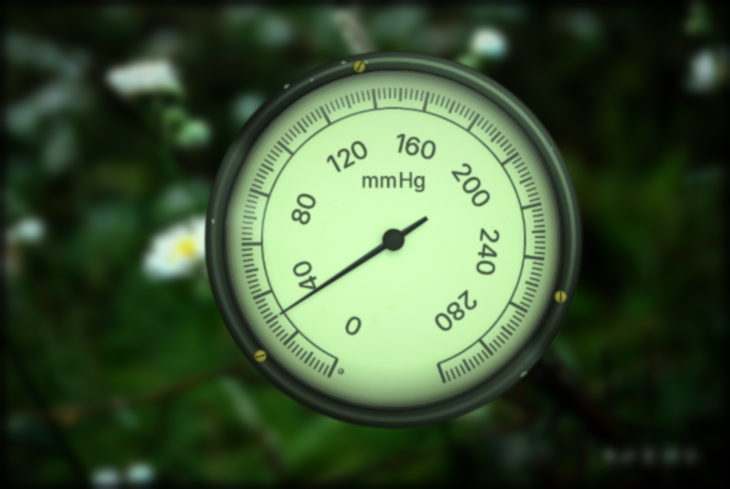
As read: 30 (mmHg)
